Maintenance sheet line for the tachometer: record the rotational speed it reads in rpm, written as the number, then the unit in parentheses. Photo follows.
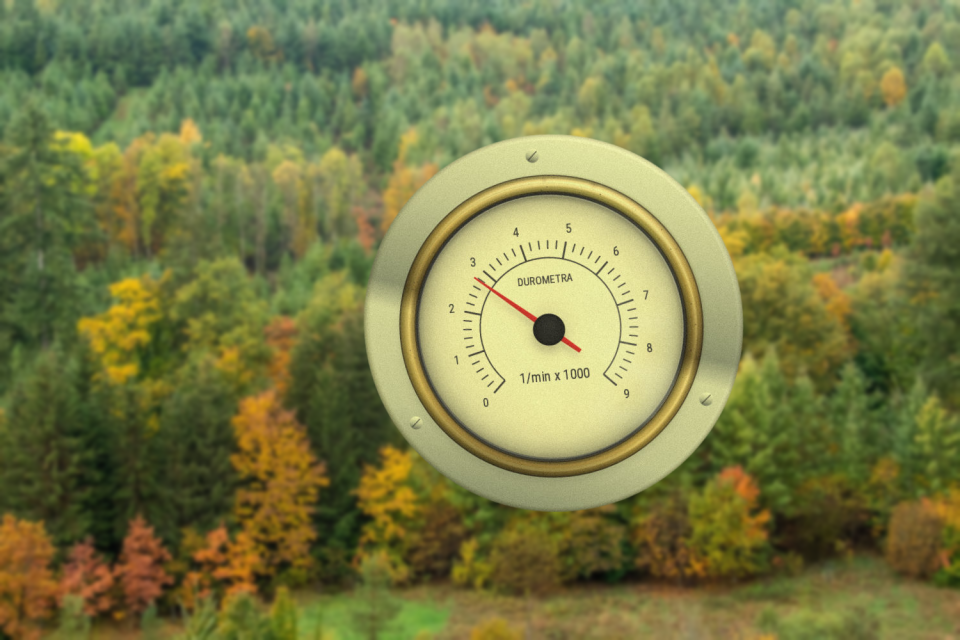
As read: 2800 (rpm)
